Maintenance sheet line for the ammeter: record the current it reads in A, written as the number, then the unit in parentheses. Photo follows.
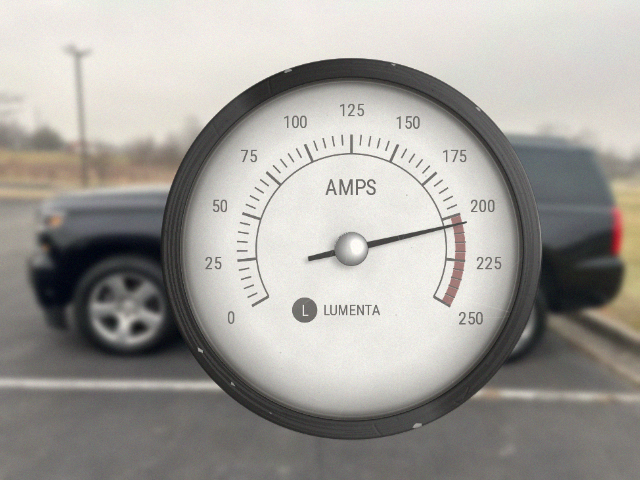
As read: 205 (A)
